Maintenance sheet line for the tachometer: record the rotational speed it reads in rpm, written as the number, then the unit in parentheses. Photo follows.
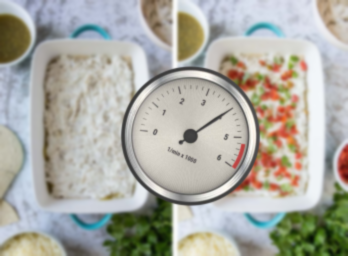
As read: 4000 (rpm)
